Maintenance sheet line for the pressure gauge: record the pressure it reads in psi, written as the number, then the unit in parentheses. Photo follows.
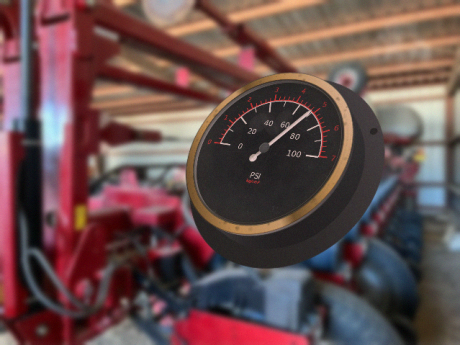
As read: 70 (psi)
